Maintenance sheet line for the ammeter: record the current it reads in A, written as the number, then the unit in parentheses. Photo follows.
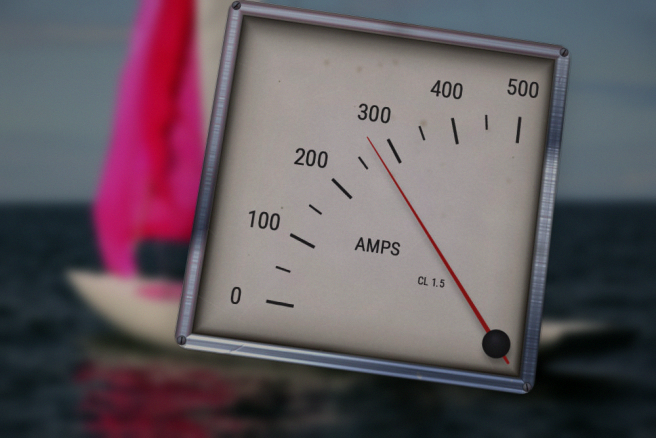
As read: 275 (A)
